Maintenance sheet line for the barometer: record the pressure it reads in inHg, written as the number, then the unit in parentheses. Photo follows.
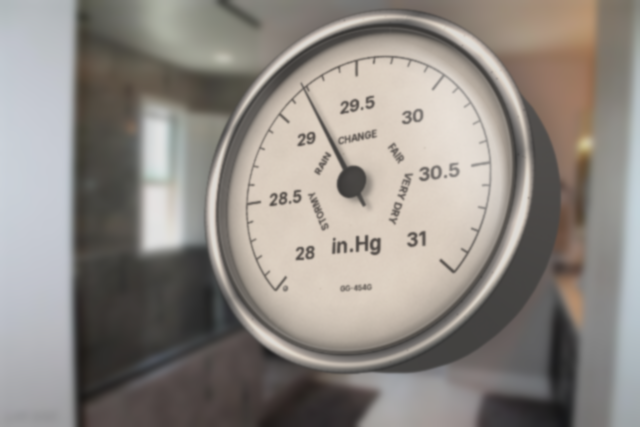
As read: 29.2 (inHg)
